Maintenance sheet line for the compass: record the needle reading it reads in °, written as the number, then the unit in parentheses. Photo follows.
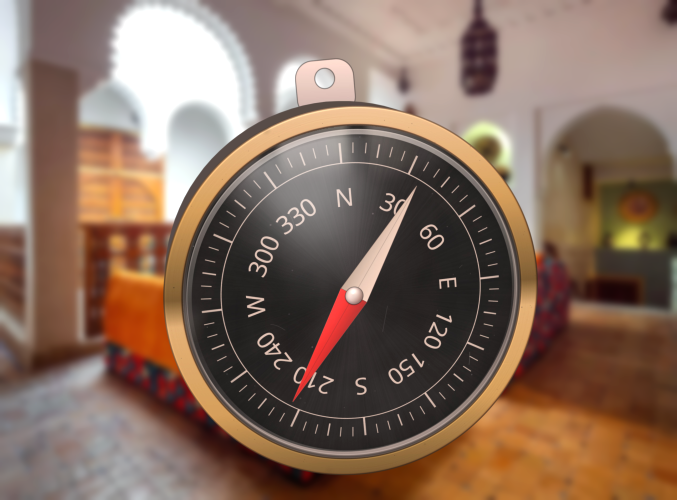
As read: 215 (°)
